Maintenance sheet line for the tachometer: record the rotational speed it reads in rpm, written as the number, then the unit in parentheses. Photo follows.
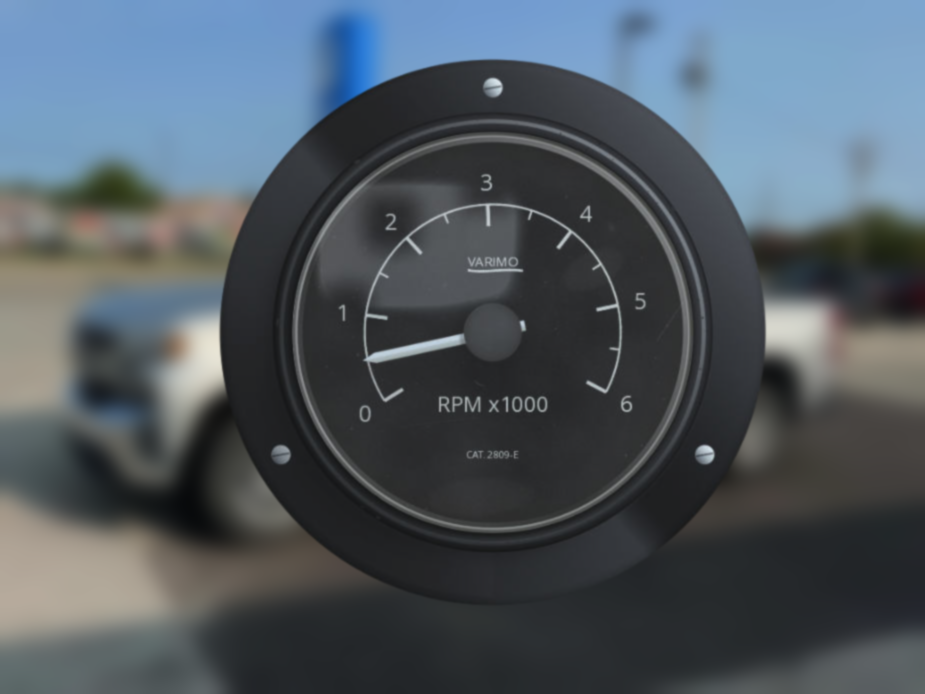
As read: 500 (rpm)
